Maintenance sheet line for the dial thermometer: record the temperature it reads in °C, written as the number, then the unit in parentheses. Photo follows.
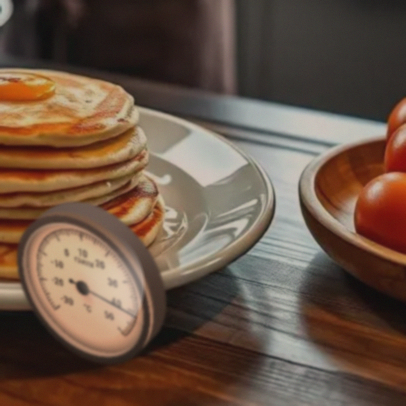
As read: 40 (°C)
